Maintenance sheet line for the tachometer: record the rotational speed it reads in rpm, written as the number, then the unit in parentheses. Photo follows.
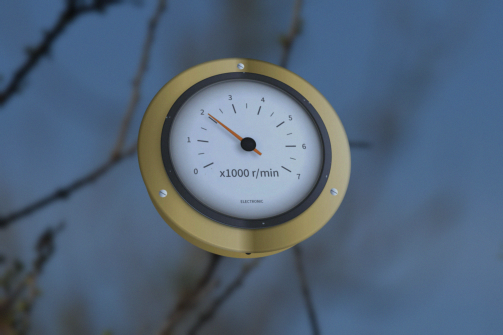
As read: 2000 (rpm)
